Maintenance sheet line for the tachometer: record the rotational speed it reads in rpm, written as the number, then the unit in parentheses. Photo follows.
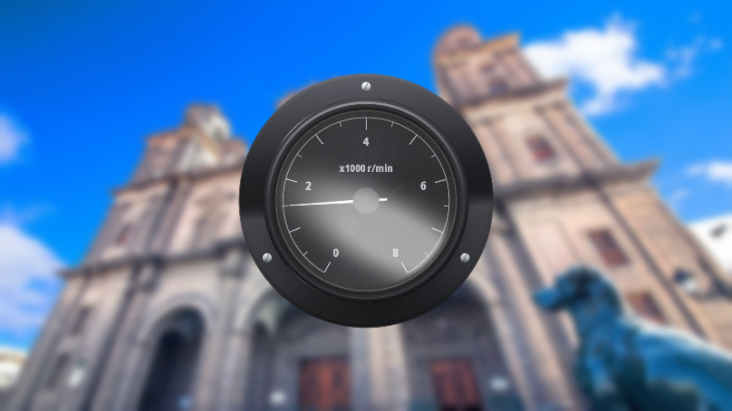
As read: 1500 (rpm)
